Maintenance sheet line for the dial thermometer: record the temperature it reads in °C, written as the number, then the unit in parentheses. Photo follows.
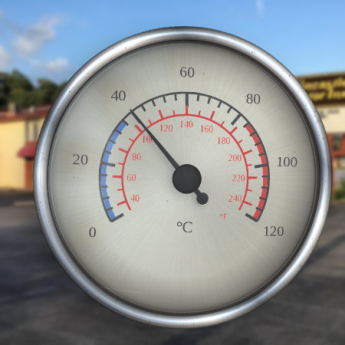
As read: 40 (°C)
